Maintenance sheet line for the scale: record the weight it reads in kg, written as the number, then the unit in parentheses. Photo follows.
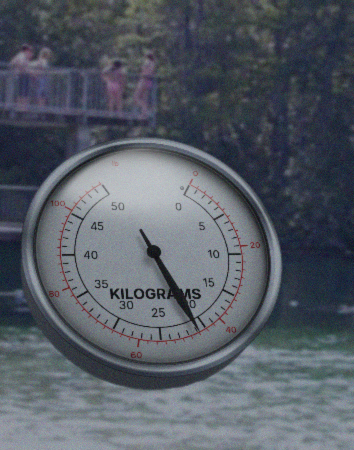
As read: 21 (kg)
